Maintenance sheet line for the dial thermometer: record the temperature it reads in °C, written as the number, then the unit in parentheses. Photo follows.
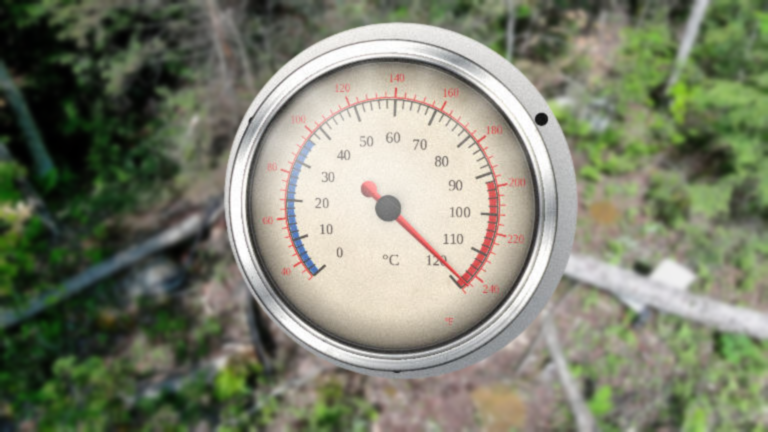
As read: 118 (°C)
